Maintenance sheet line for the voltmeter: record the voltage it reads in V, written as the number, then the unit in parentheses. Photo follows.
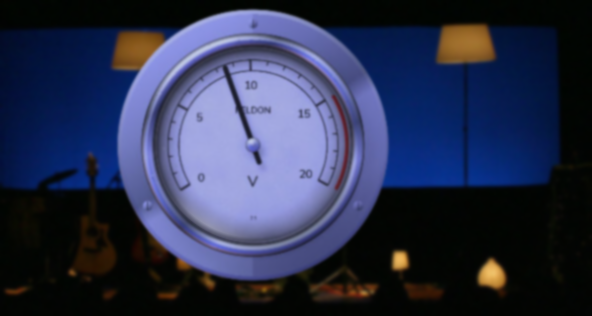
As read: 8.5 (V)
